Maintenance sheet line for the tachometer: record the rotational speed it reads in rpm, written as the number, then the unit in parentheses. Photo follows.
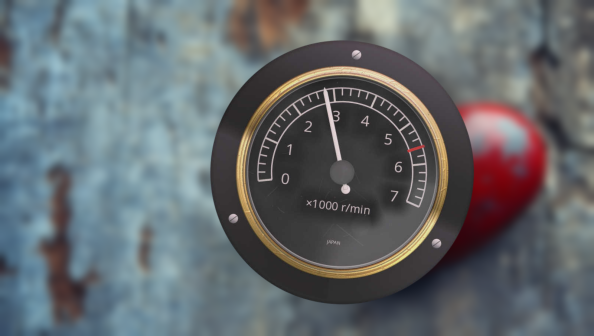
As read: 2800 (rpm)
